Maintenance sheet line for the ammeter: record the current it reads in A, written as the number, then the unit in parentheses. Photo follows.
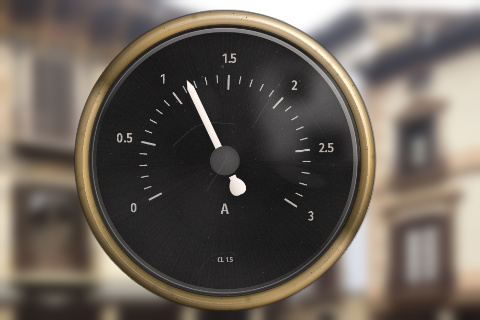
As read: 1.15 (A)
